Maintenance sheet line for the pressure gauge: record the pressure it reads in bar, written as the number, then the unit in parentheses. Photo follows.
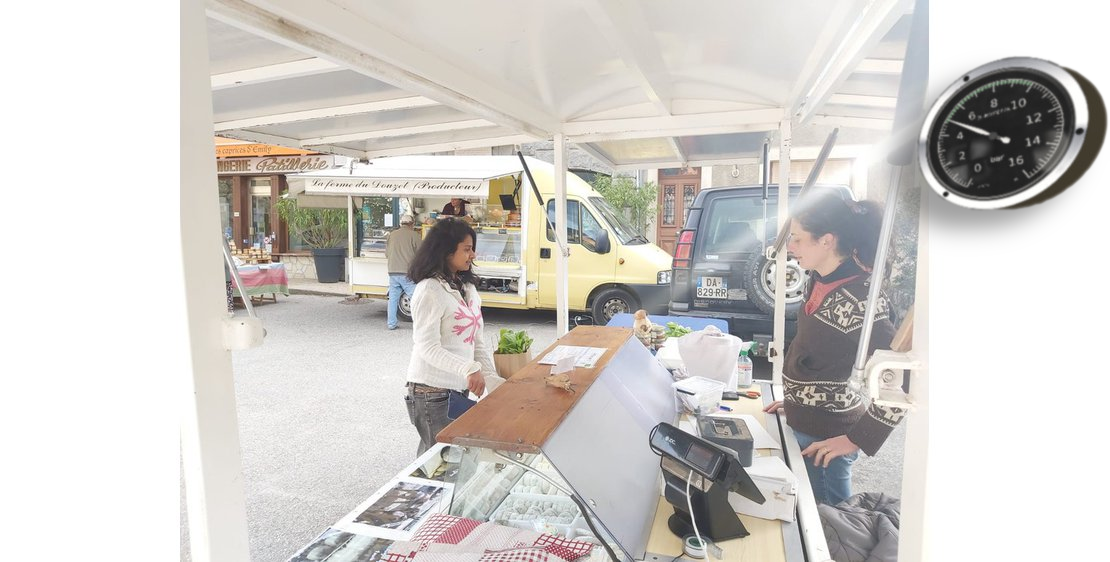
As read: 5 (bar)
